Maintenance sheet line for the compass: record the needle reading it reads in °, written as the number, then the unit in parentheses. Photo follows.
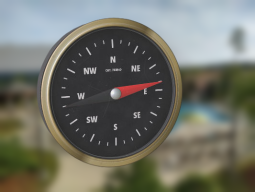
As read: 80 (°)
